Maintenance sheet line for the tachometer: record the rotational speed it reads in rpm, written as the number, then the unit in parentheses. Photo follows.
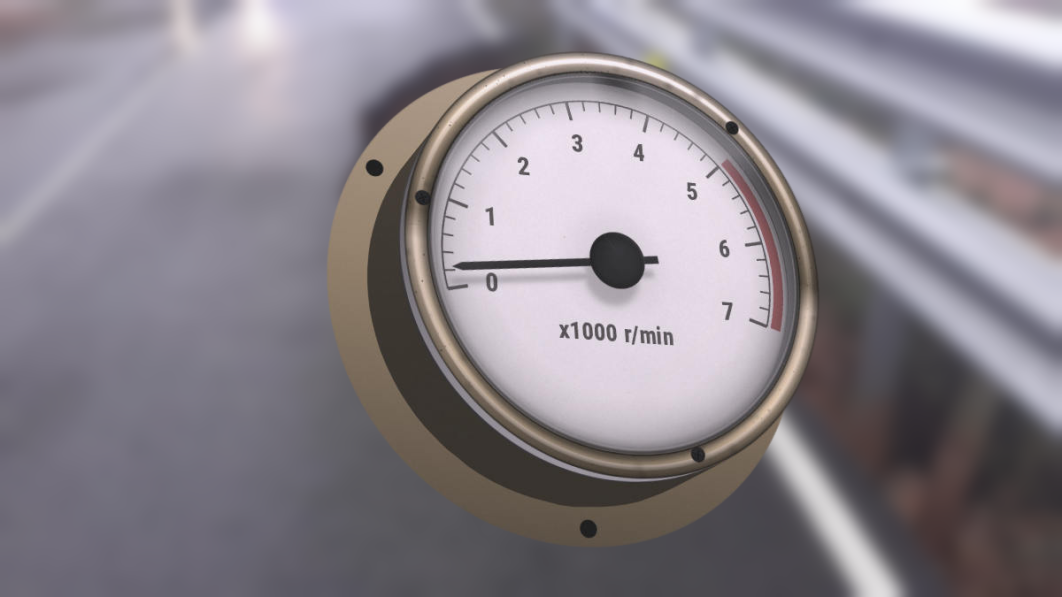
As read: 200 (rpm)
